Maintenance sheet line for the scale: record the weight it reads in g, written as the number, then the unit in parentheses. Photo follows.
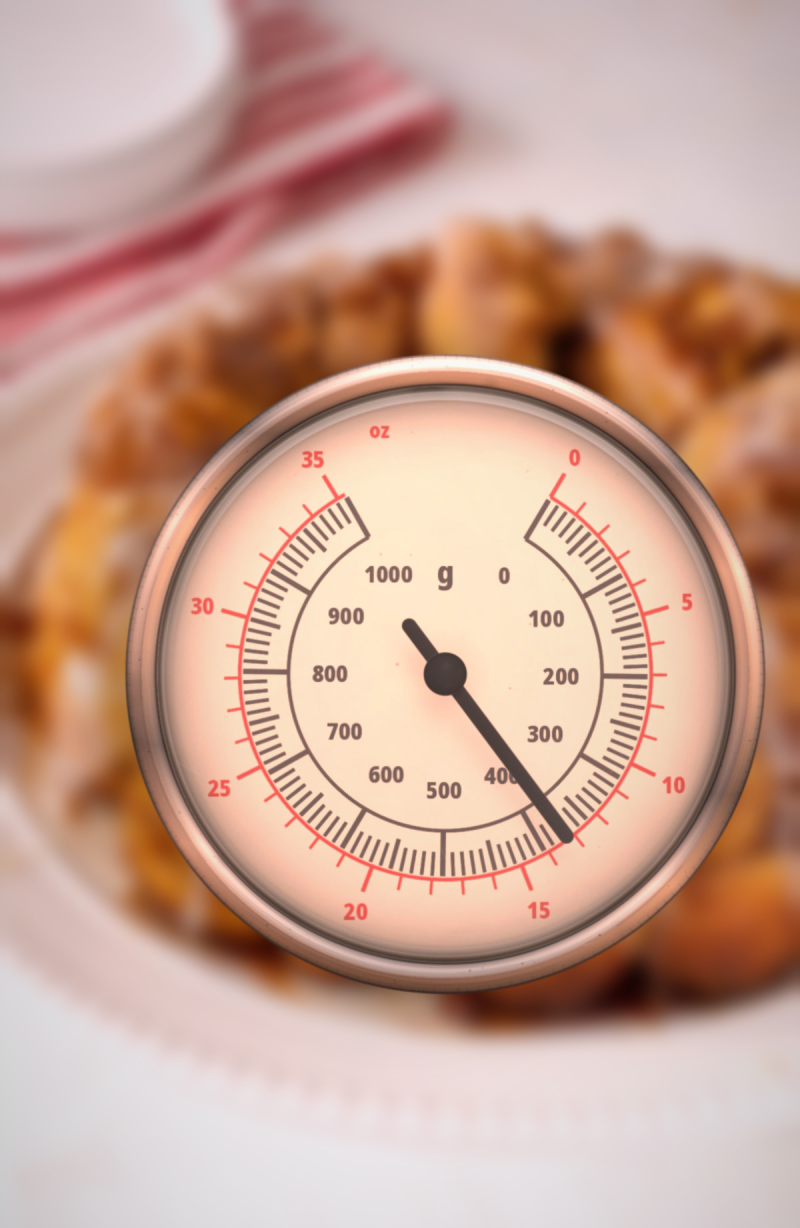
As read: 375 (g)
